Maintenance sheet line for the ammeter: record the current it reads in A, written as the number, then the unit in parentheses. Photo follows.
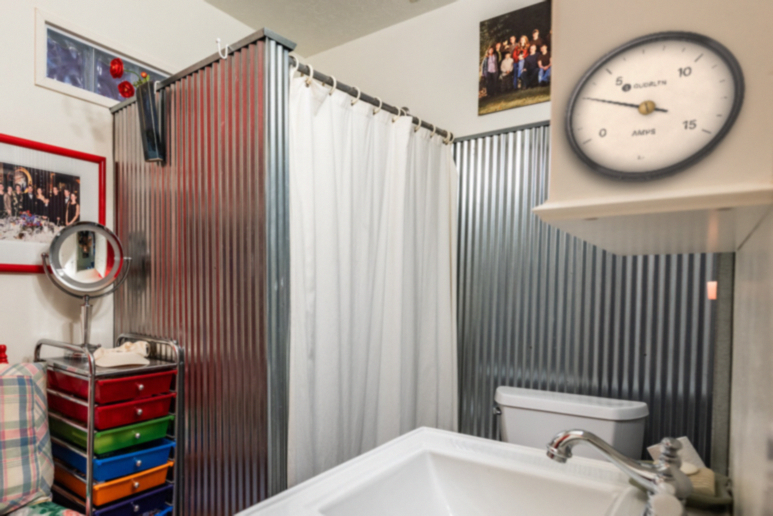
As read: 3 (A)
